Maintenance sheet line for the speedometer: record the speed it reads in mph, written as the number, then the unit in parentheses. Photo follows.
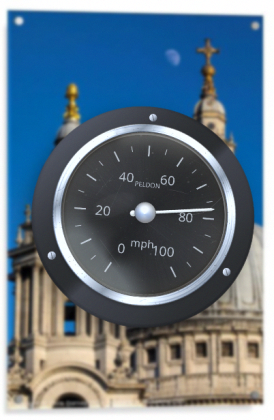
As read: 77.5 (mph)
